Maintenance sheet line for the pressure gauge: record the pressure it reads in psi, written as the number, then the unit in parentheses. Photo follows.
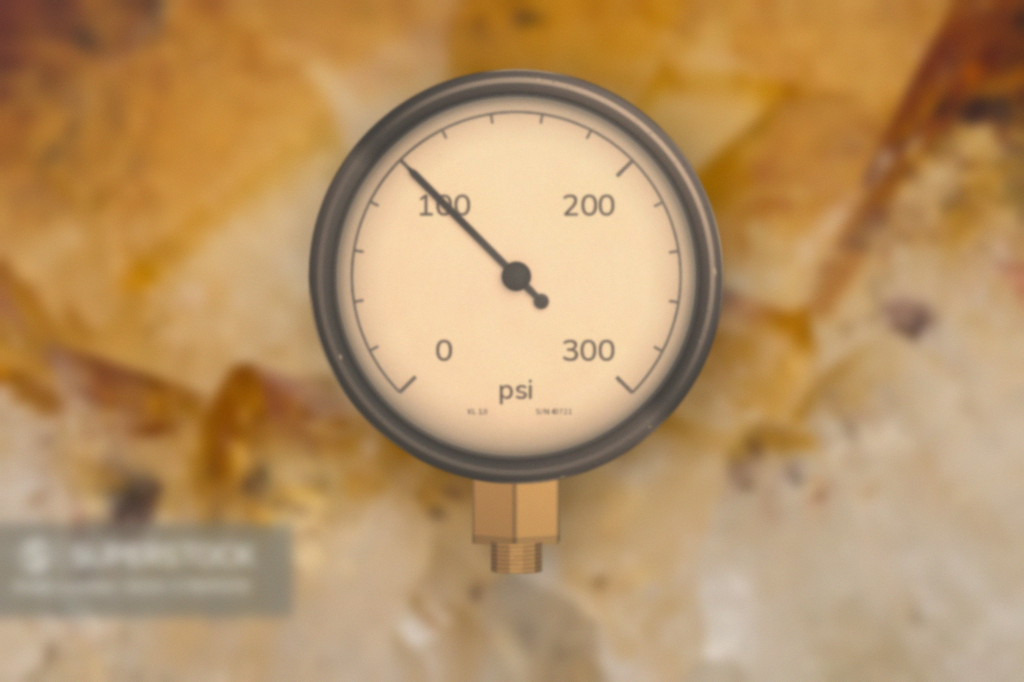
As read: 100 (psi)
